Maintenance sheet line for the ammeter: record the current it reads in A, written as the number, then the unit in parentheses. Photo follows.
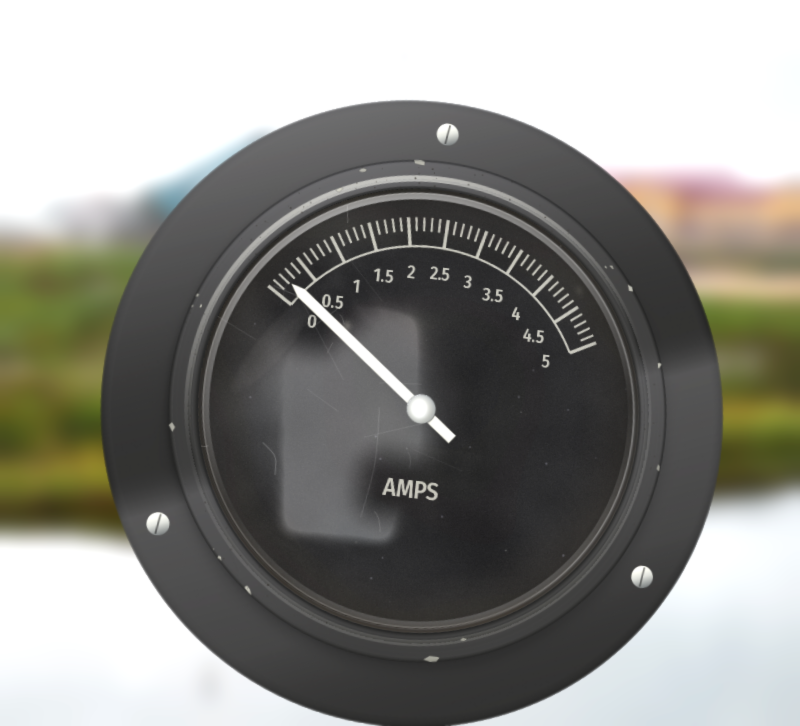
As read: 0.2 (A)
